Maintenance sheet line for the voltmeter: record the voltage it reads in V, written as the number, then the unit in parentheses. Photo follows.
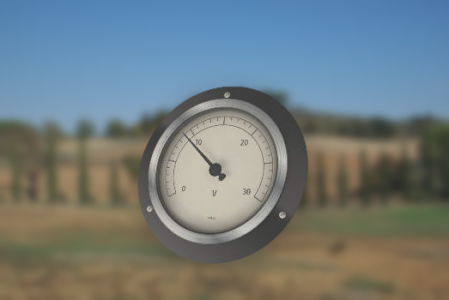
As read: 9 (V)
